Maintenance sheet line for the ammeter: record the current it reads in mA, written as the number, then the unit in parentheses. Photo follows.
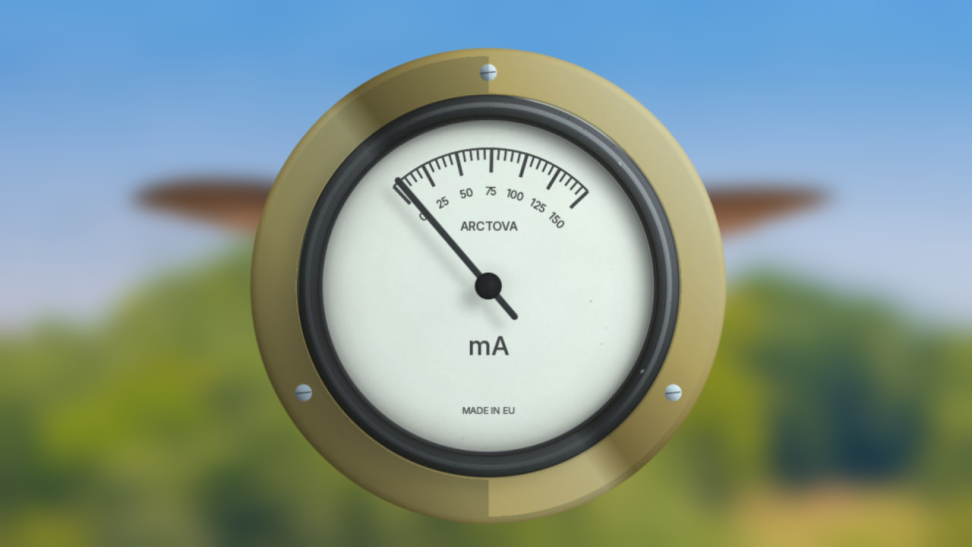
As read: 5 (mA)
